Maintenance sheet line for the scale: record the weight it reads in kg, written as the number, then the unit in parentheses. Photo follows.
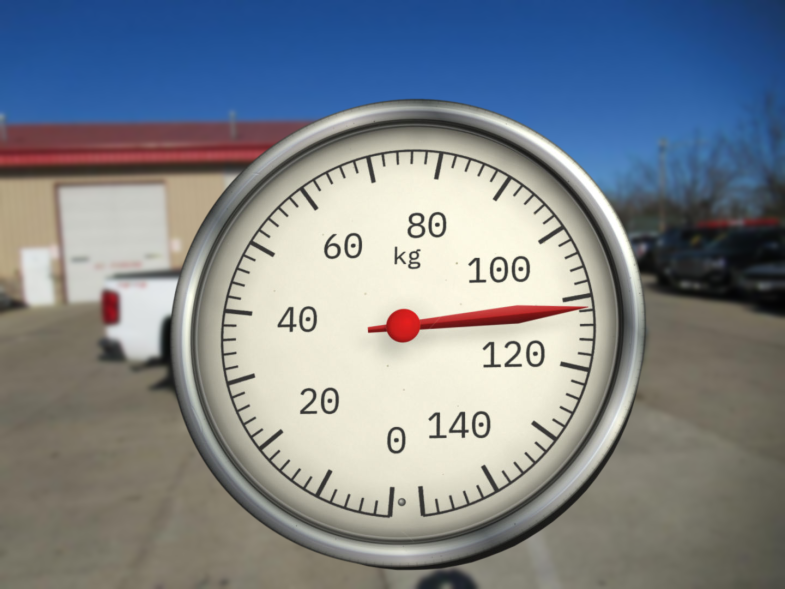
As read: 112 (kg)
